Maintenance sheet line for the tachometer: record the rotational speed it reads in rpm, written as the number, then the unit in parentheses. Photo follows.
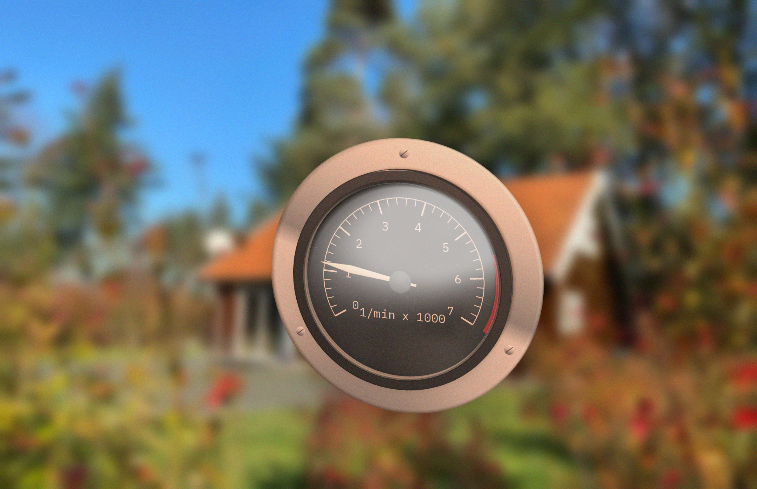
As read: 1200 (rpm)
